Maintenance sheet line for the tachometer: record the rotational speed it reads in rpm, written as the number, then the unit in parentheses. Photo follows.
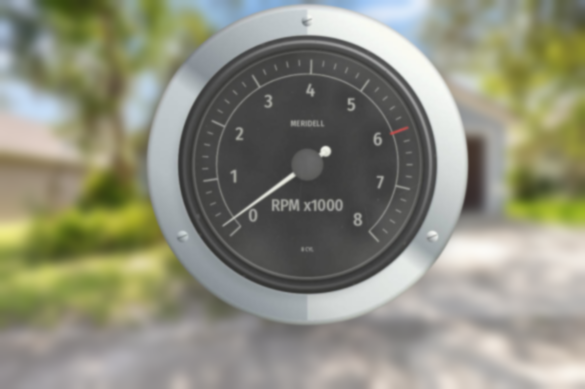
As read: 200 (rpm)
